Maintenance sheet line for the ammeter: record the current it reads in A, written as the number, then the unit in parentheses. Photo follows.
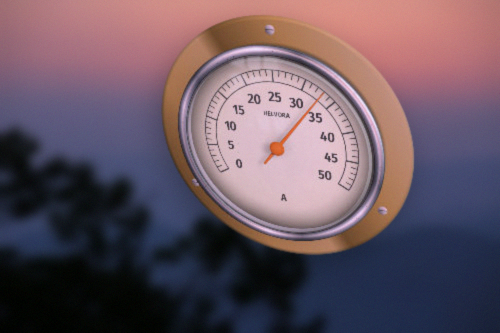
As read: 33 (A)
